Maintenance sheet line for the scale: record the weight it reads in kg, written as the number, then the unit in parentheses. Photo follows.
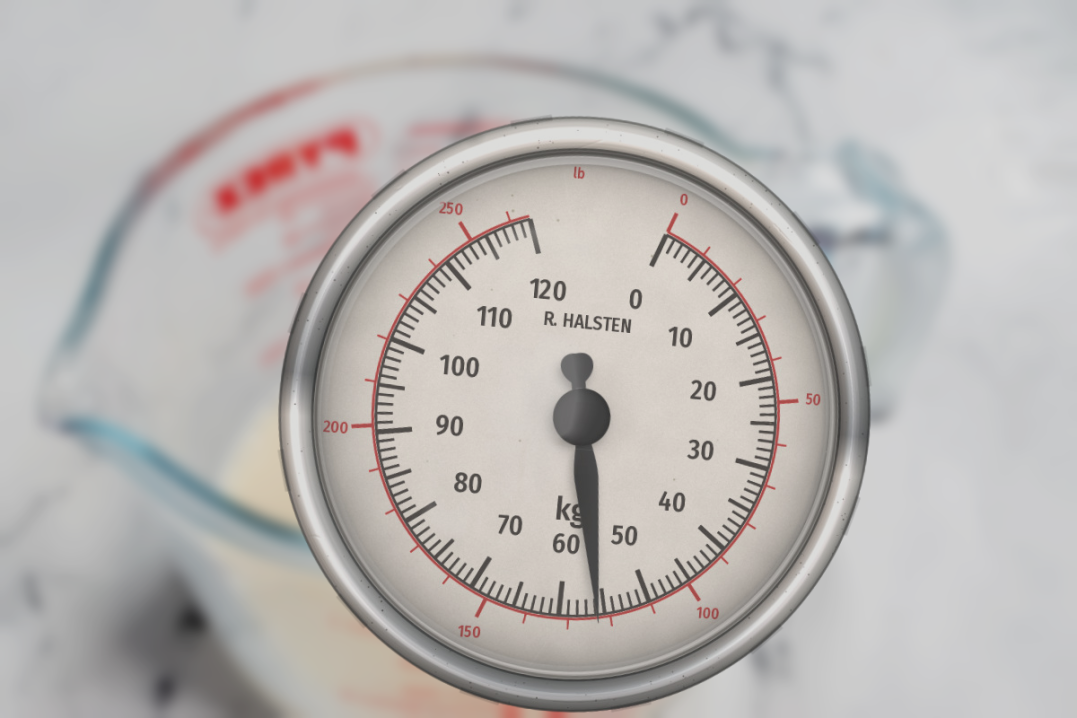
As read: 56 (kg)
